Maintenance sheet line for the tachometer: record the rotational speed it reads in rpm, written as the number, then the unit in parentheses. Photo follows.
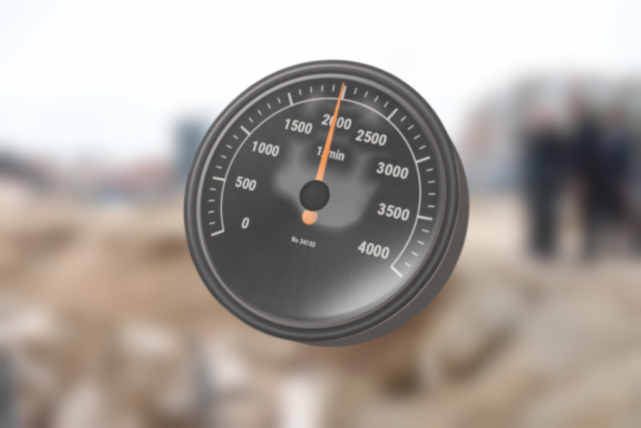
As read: 2000 (rpm)
